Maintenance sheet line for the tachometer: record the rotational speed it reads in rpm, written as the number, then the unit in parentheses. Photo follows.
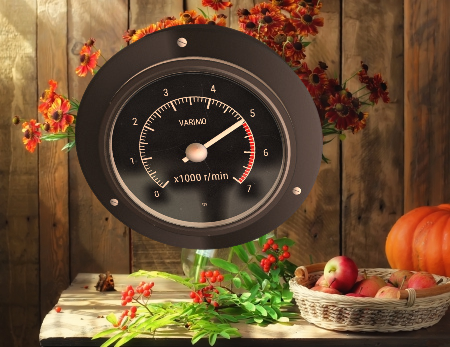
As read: 5000 (rpm)
